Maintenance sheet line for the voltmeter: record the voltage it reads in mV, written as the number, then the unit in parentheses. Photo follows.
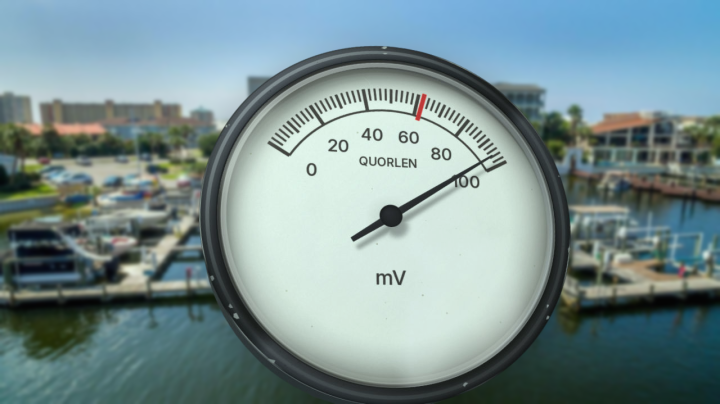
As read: 96 (mV)
